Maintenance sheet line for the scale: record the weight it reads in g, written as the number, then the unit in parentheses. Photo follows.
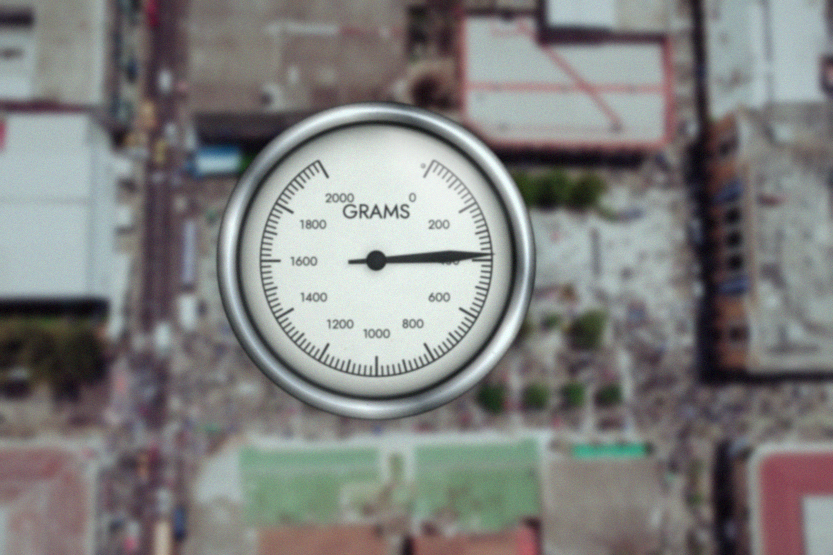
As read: 380 (g)
